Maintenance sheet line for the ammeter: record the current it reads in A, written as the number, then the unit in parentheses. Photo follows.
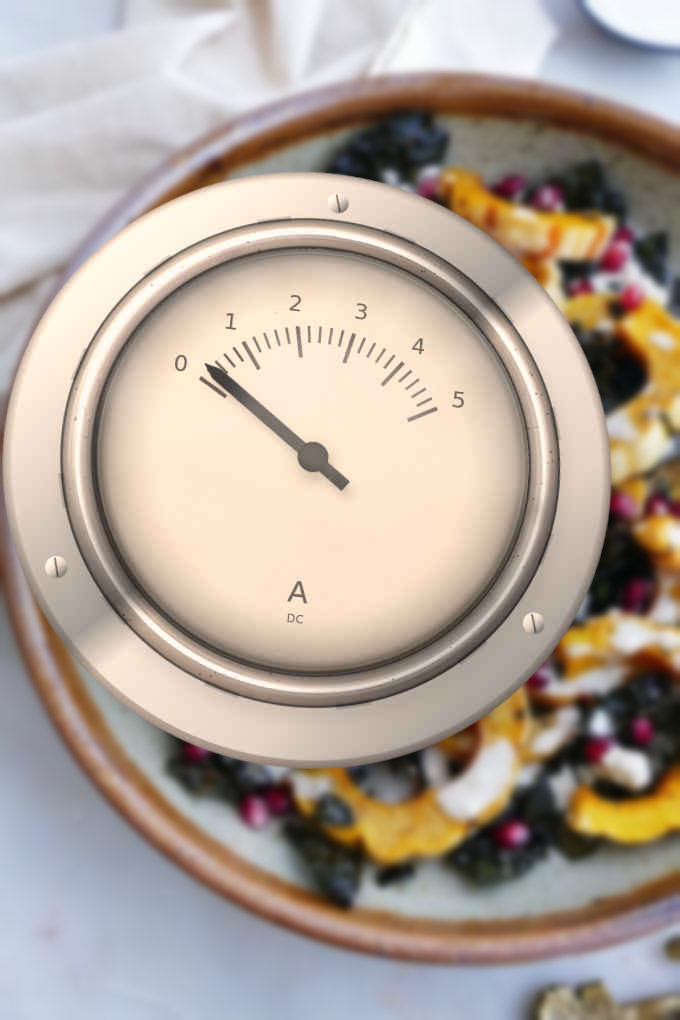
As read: 0.2 (A)
